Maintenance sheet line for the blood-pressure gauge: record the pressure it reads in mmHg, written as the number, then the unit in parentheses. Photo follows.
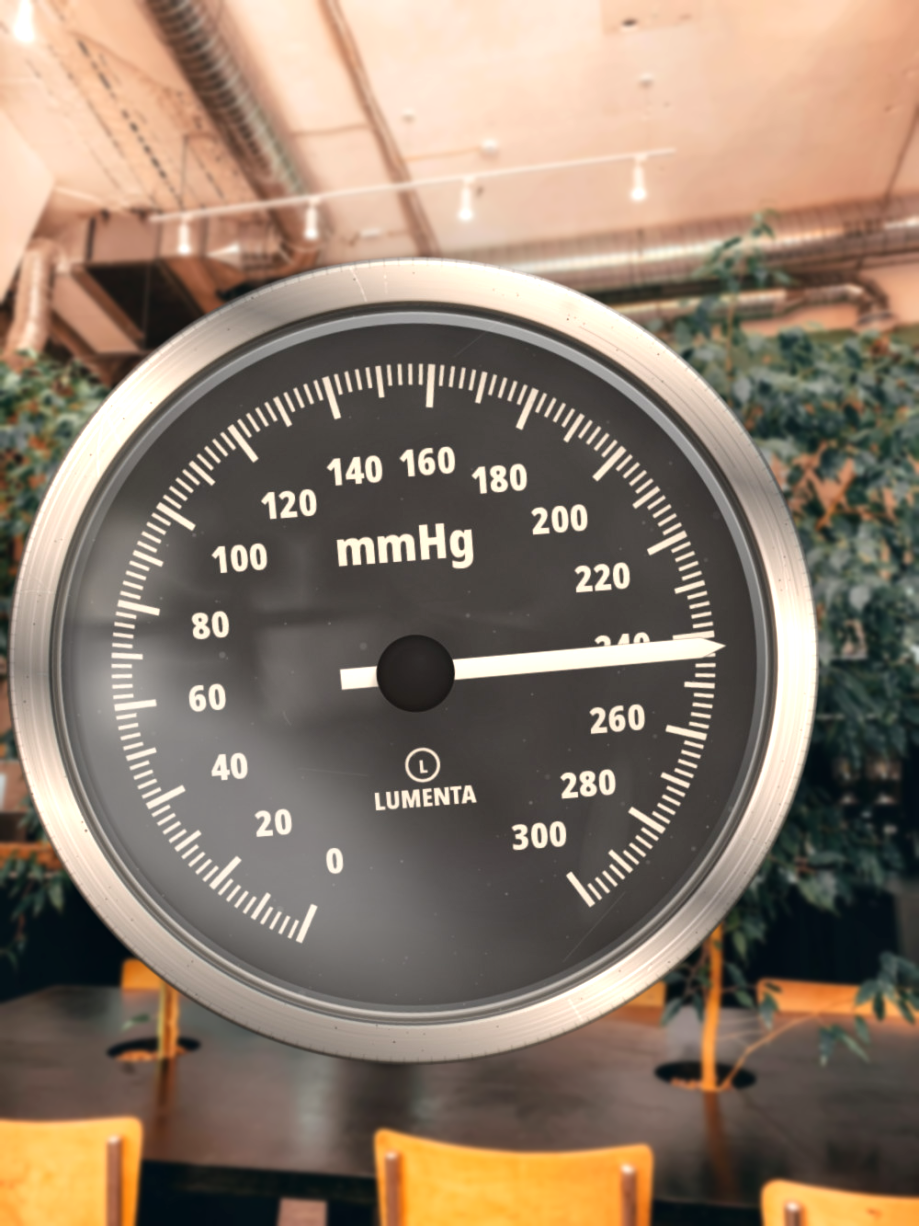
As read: 242 (mmHg)
